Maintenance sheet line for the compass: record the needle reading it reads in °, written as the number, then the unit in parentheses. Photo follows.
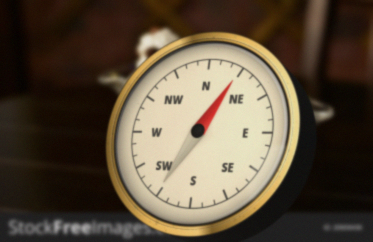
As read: 30 (°)
